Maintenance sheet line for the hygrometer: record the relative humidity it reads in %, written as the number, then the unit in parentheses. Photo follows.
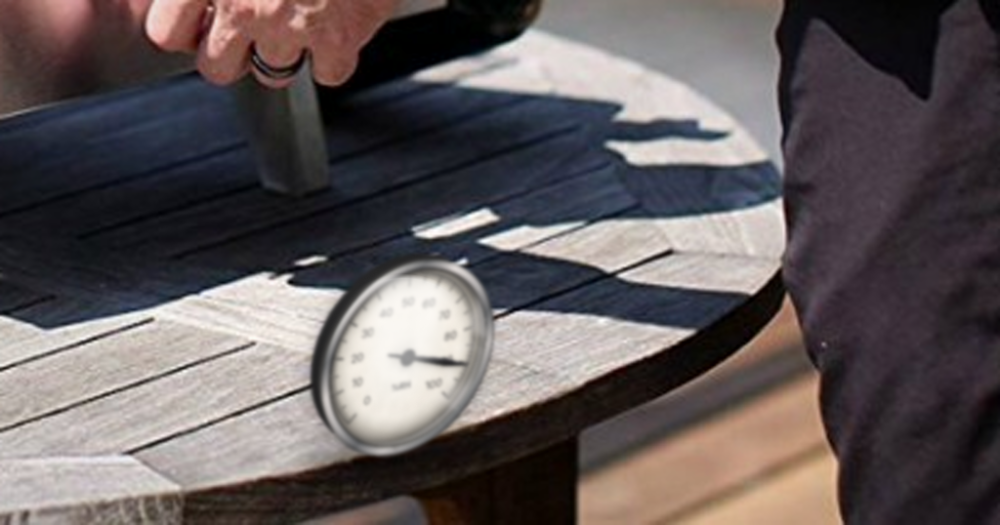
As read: 90 (%)
